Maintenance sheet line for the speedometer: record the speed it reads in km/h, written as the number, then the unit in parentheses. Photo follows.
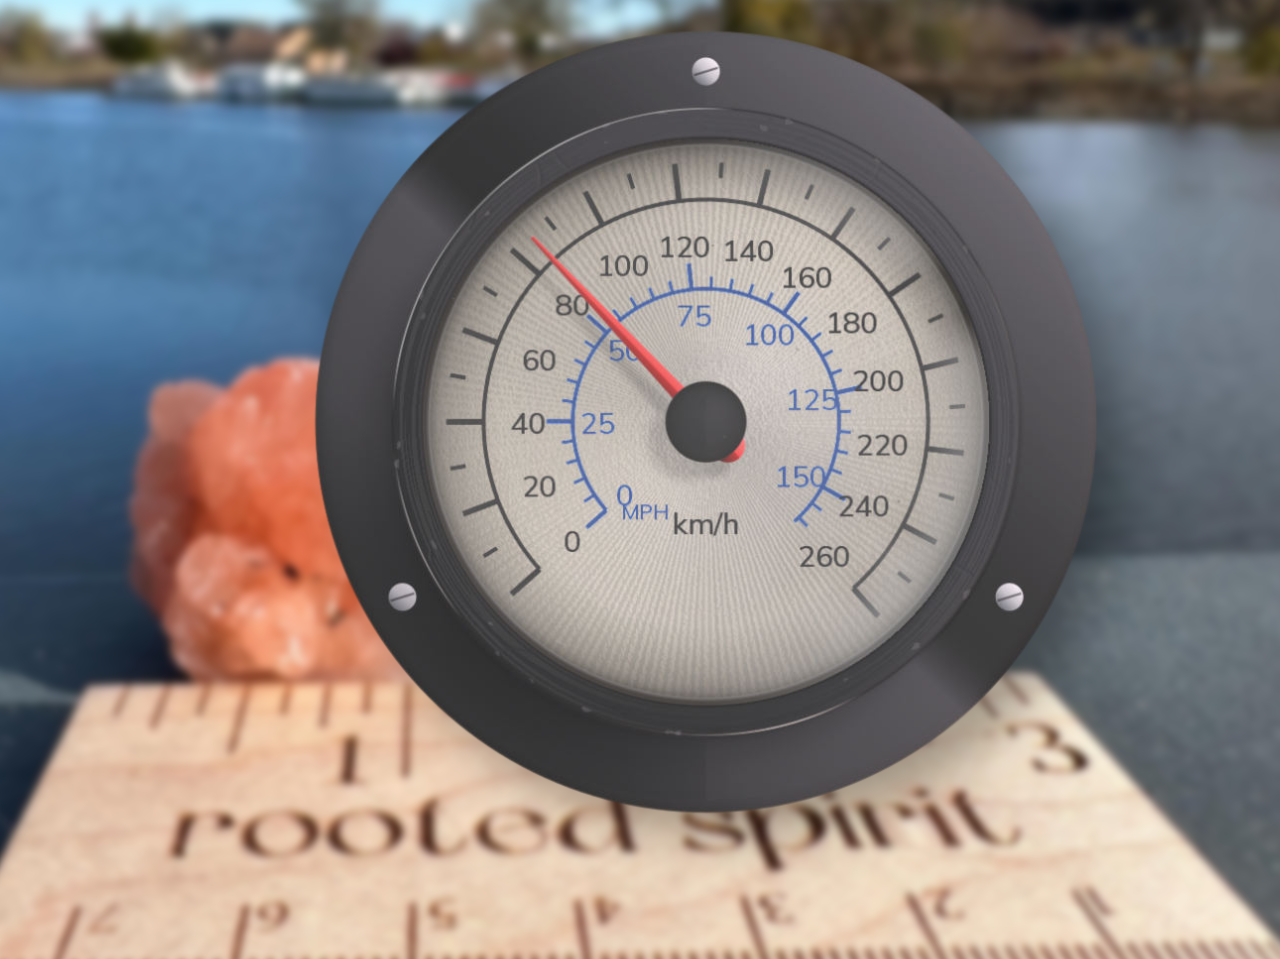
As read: 85 (km/h)
